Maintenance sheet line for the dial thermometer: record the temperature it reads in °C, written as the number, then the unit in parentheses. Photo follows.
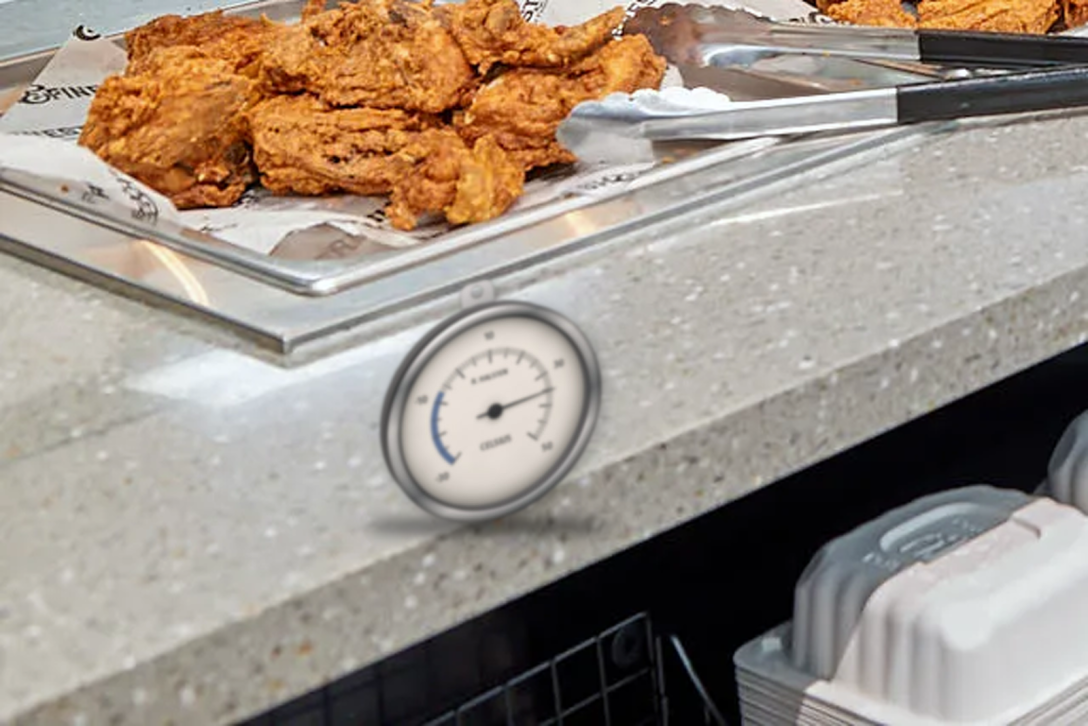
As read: 35 (°C)
